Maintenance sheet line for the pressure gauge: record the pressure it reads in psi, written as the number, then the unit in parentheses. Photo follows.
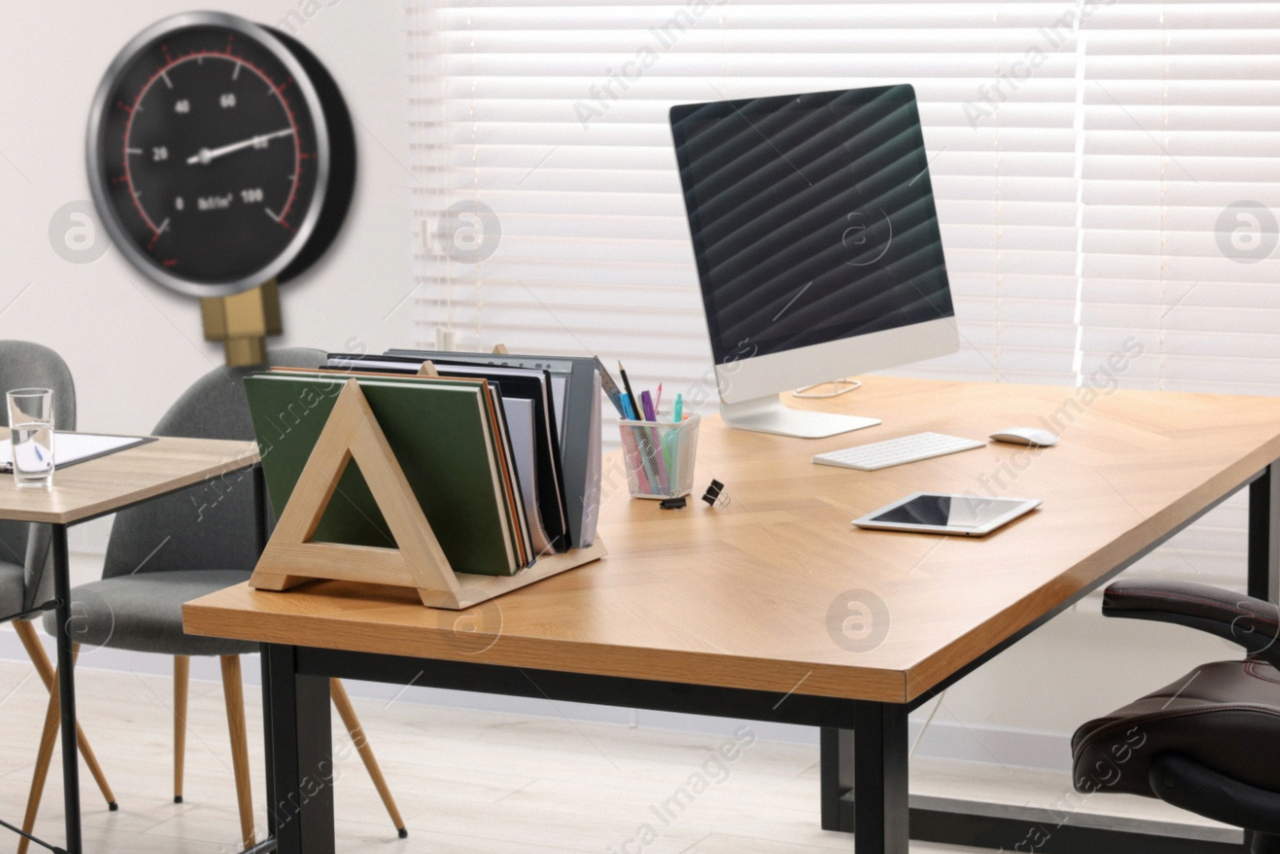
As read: 80 (psi)
